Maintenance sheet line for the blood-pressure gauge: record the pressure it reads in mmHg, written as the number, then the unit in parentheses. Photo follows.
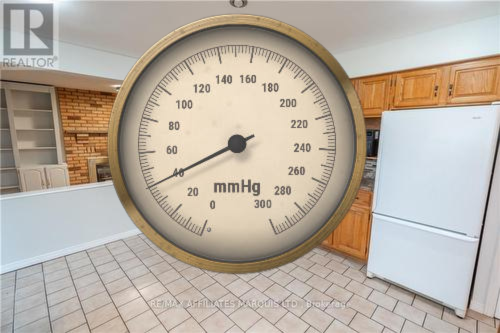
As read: 40 (mmHg)
